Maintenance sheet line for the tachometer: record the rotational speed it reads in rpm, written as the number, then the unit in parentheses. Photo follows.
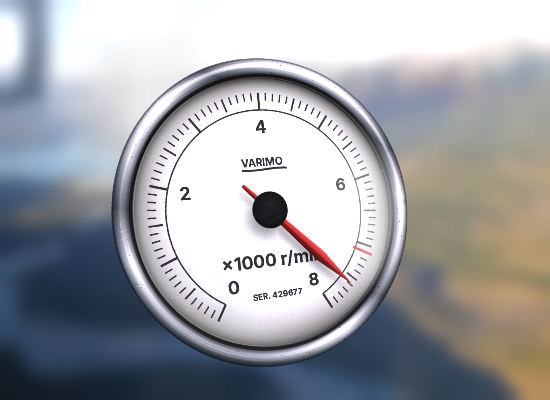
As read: 7600 (rpm)
